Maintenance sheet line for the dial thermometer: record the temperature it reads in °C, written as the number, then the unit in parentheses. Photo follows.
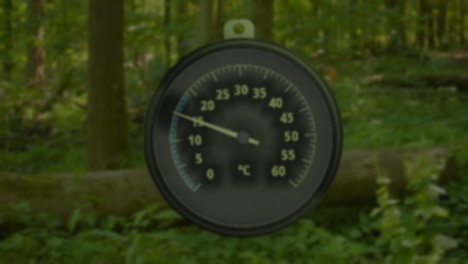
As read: 15 (°C)
